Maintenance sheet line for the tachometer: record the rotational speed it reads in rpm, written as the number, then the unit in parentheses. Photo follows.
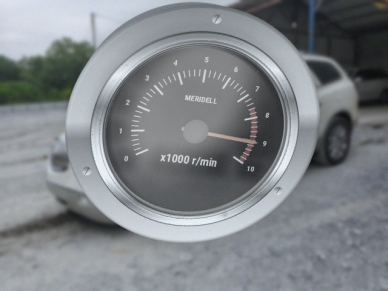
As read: 9000 (rpm)
